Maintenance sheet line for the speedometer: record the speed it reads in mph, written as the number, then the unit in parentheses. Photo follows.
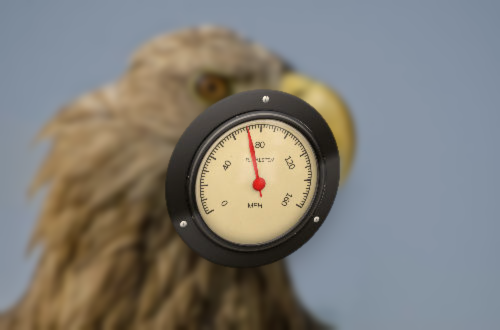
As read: 70 (mph)
